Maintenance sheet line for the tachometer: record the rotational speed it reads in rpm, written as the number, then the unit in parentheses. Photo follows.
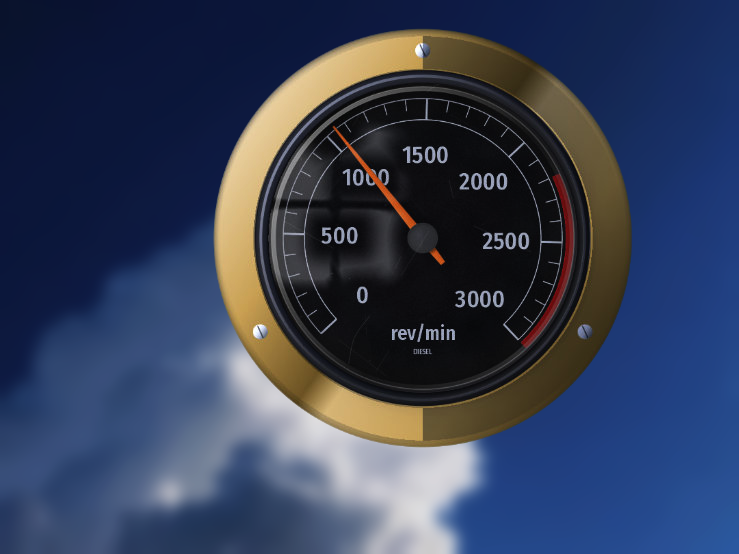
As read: 1050 (rpm)
